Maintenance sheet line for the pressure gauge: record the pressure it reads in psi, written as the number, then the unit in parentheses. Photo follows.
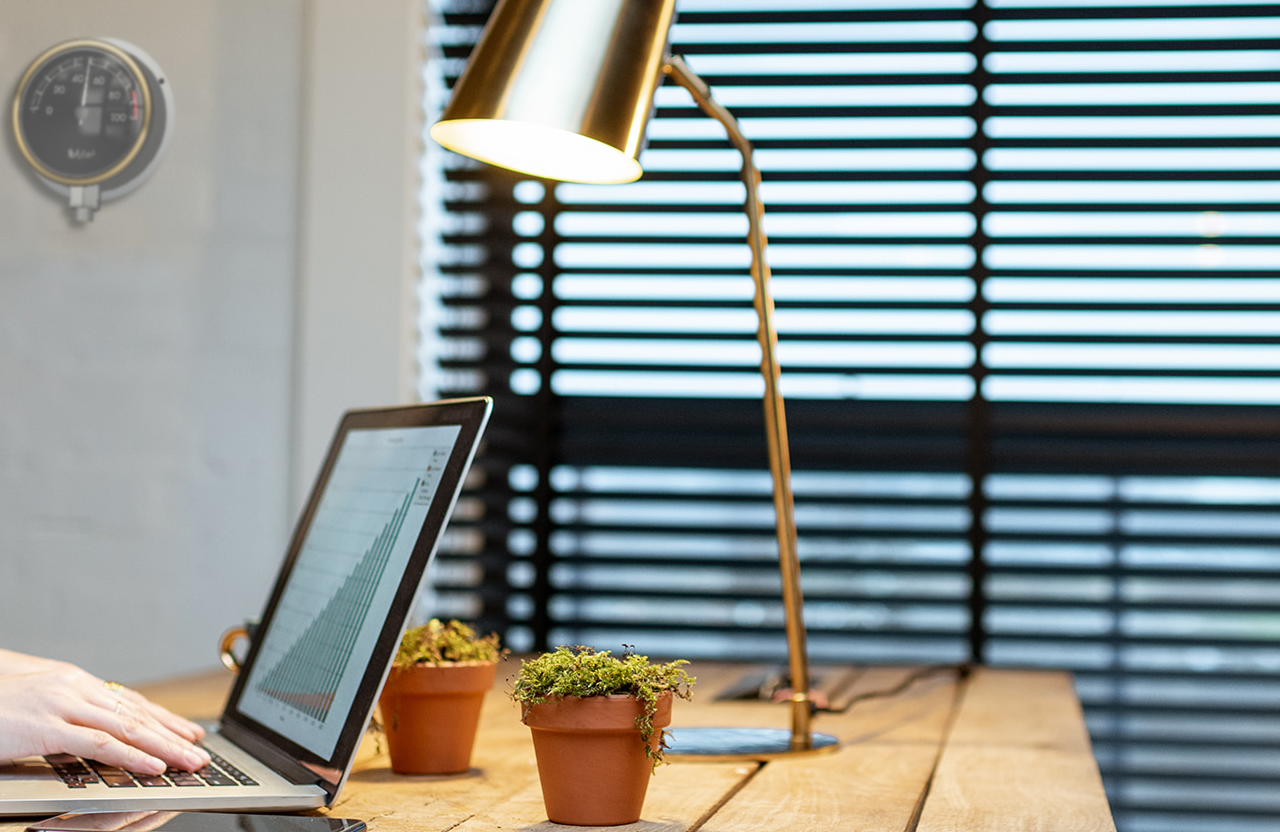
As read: 50 (psi)
